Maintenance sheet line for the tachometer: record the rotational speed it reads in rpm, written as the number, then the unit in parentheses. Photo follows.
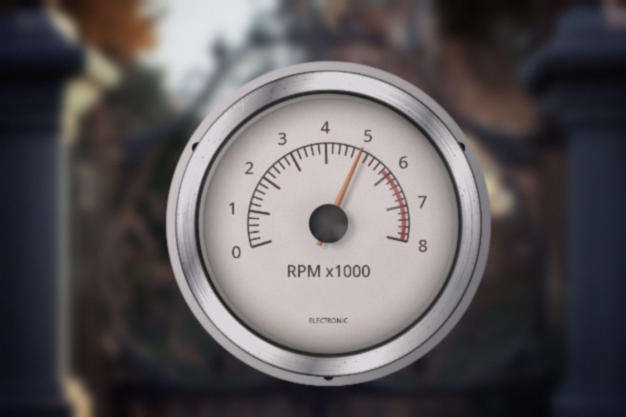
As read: 5000 (rpm)
